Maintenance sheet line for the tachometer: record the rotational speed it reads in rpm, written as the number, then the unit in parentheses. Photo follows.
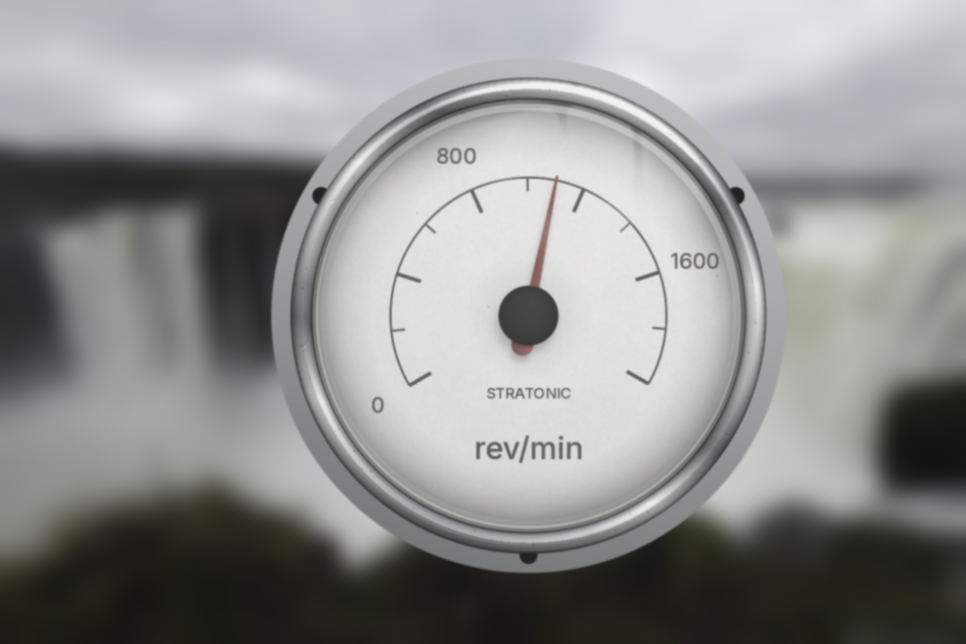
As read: 1100 (rpm)
